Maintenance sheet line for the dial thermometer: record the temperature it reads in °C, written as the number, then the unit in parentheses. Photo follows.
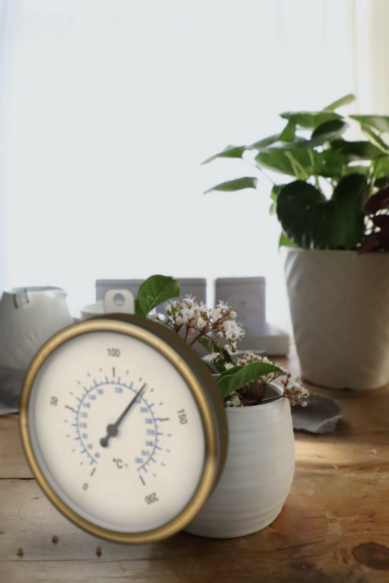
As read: 125 (°C)
